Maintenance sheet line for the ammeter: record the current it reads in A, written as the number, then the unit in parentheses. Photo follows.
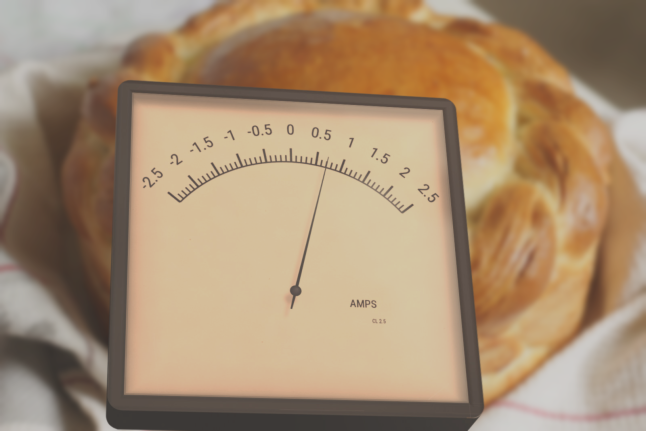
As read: 0.7 (A)
